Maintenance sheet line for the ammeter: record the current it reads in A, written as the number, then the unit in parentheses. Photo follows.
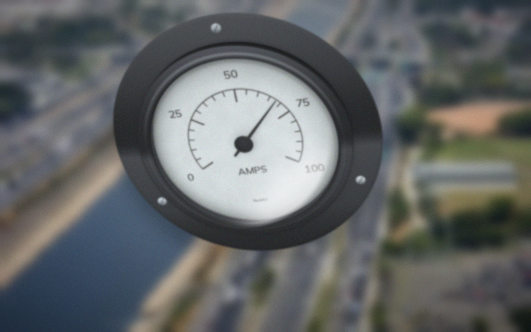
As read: 67.5 (A)
